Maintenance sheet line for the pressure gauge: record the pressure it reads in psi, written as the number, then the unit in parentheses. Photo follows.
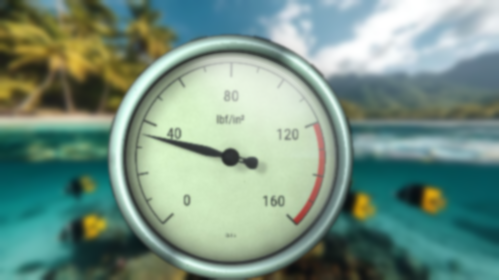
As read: 35 (psi)
